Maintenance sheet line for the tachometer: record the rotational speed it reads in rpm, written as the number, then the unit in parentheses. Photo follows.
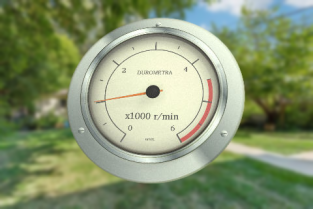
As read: 1000 (rpm)
